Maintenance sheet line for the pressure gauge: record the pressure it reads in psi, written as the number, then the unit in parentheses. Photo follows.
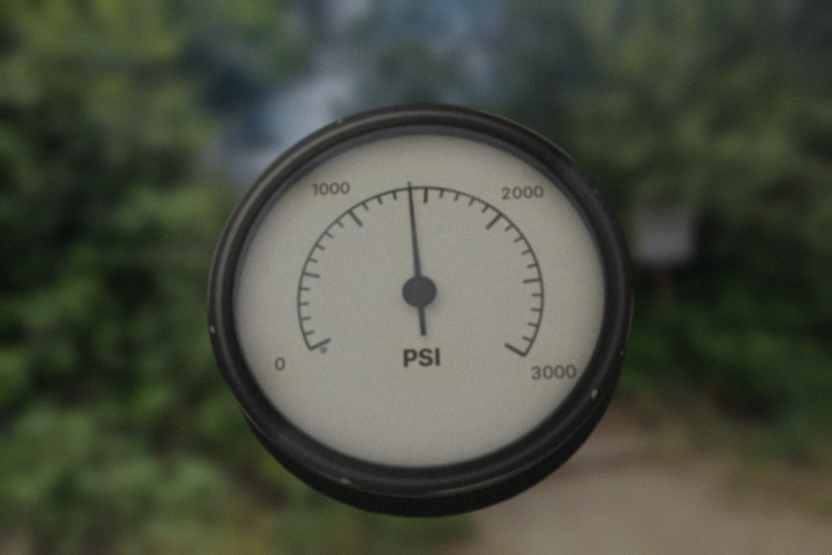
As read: 1400 (psi)
